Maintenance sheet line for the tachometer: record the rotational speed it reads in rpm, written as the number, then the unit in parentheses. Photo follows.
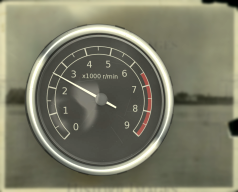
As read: 2500 (rpm)
